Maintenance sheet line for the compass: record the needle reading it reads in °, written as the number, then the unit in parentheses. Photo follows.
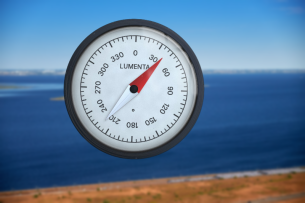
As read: 40 (°)
